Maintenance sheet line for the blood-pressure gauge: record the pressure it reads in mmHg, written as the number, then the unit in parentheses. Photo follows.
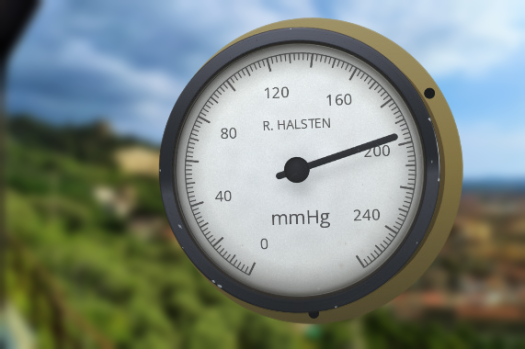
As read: 196 (mmHg)
